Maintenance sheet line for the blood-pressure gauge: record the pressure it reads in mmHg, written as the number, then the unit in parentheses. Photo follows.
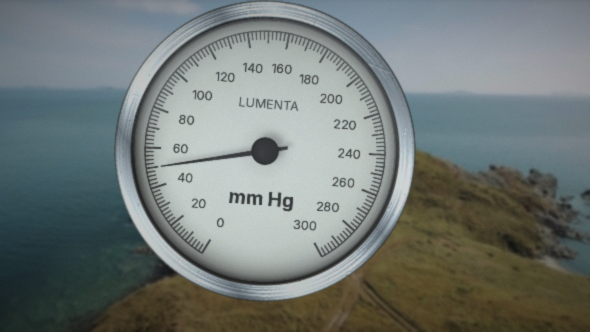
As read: 50 (mmHg)
